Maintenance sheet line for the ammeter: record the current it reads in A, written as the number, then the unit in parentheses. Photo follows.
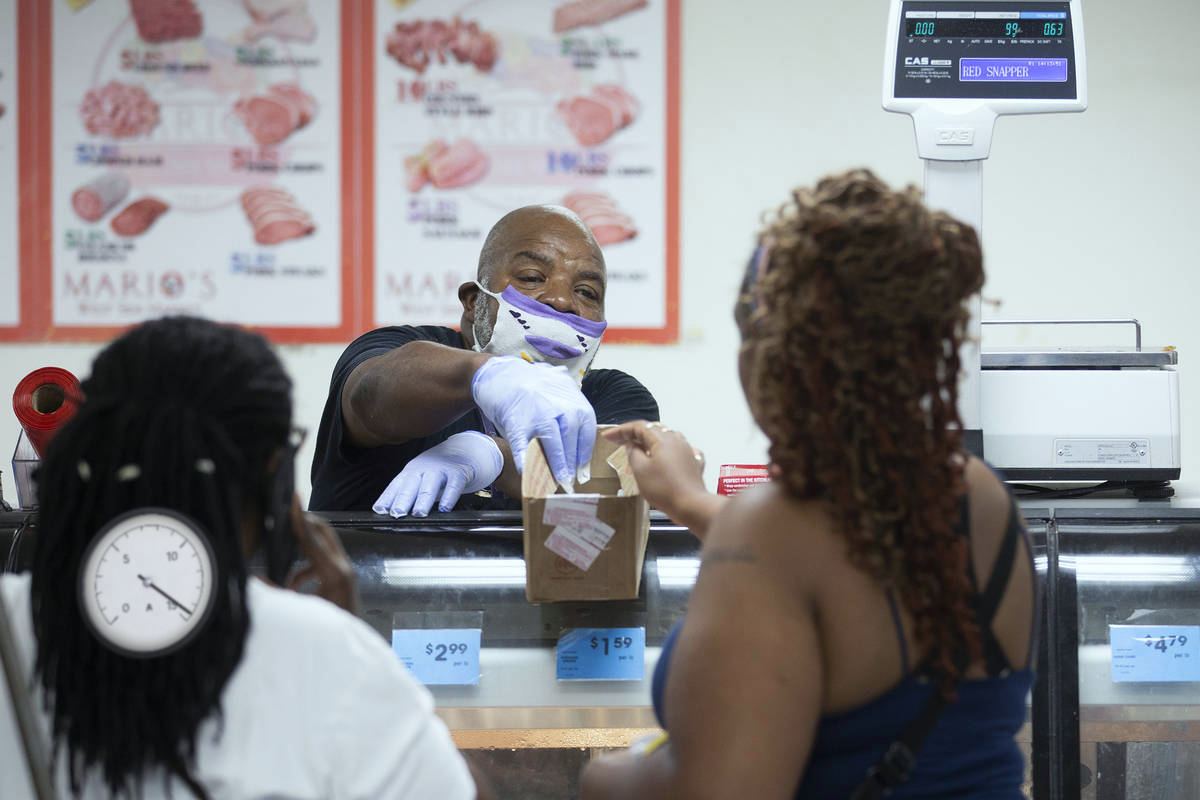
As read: 14.5 (A)
